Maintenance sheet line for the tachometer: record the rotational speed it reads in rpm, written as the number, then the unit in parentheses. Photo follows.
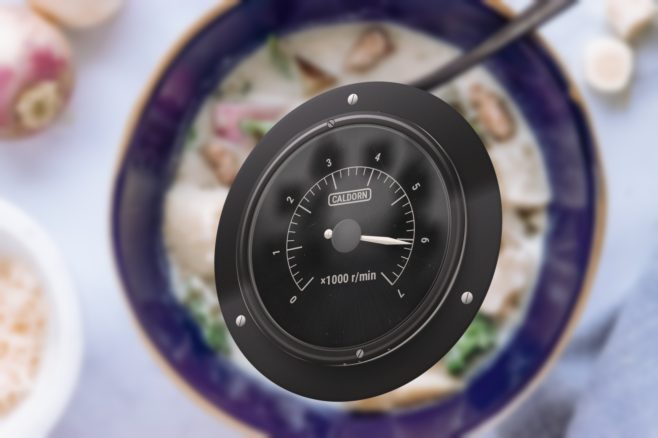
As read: 6100 (rpm)
